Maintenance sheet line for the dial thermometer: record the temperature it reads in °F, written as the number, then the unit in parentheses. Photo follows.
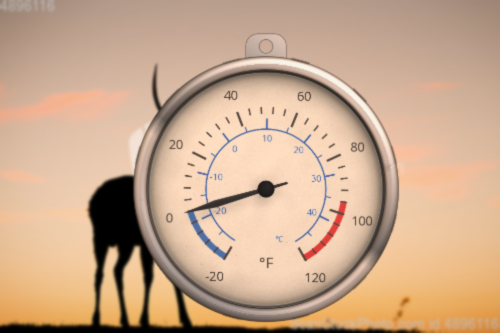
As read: 0 (°F)
